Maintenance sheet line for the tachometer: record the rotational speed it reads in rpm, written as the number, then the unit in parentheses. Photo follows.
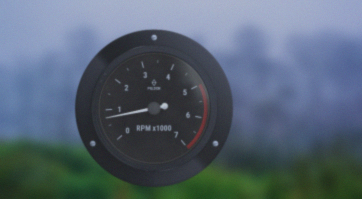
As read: 750 (rpm)
